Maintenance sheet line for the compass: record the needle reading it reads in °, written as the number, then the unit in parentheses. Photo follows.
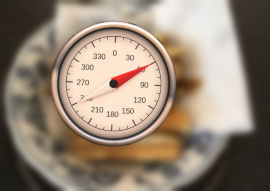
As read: 60 (°)
